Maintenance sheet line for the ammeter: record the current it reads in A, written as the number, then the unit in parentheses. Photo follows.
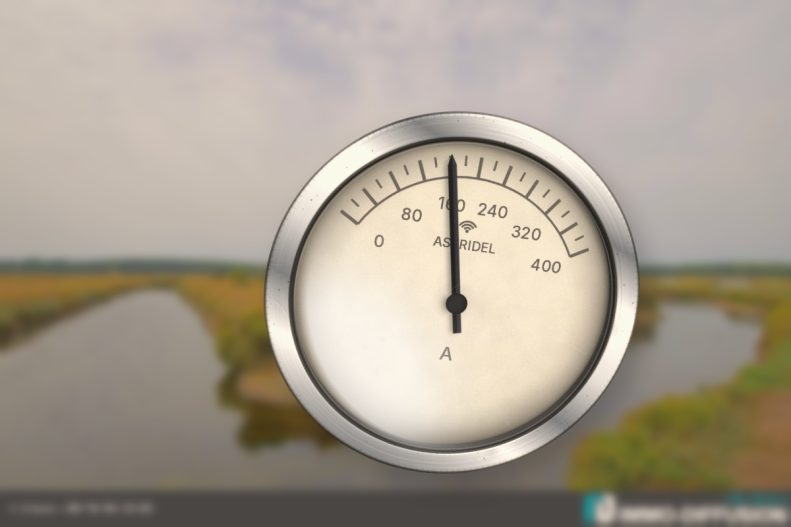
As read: 160 (A)
